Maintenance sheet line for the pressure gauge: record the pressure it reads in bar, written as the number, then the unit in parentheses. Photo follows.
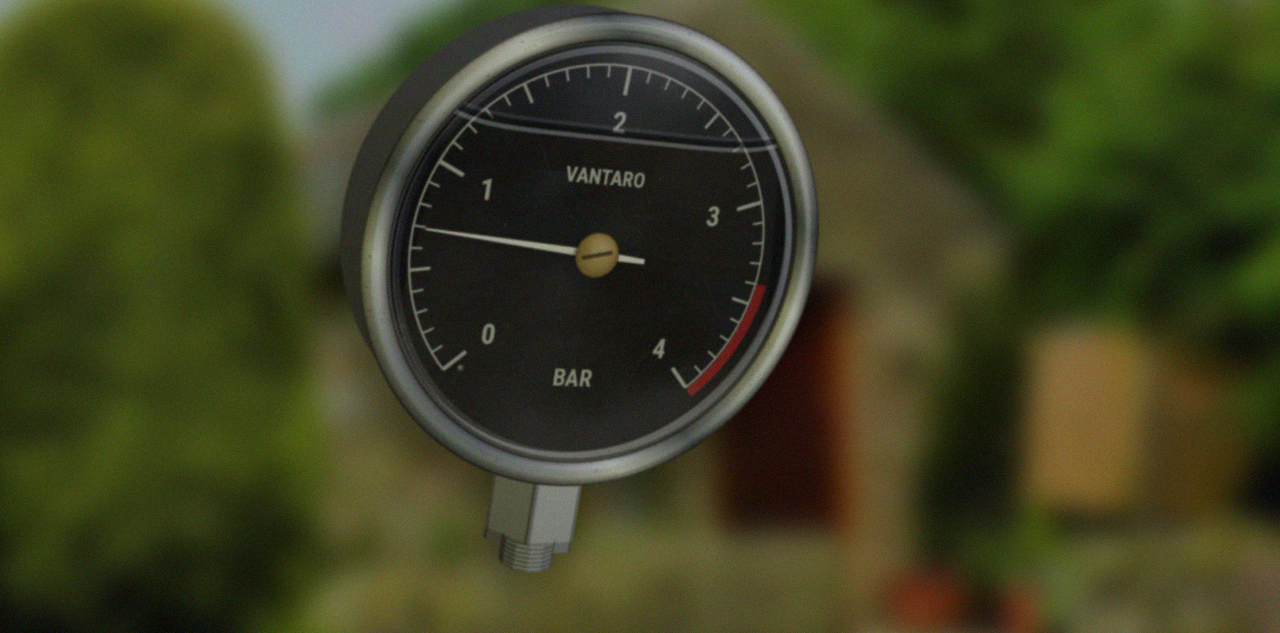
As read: 0.7 (bar)
